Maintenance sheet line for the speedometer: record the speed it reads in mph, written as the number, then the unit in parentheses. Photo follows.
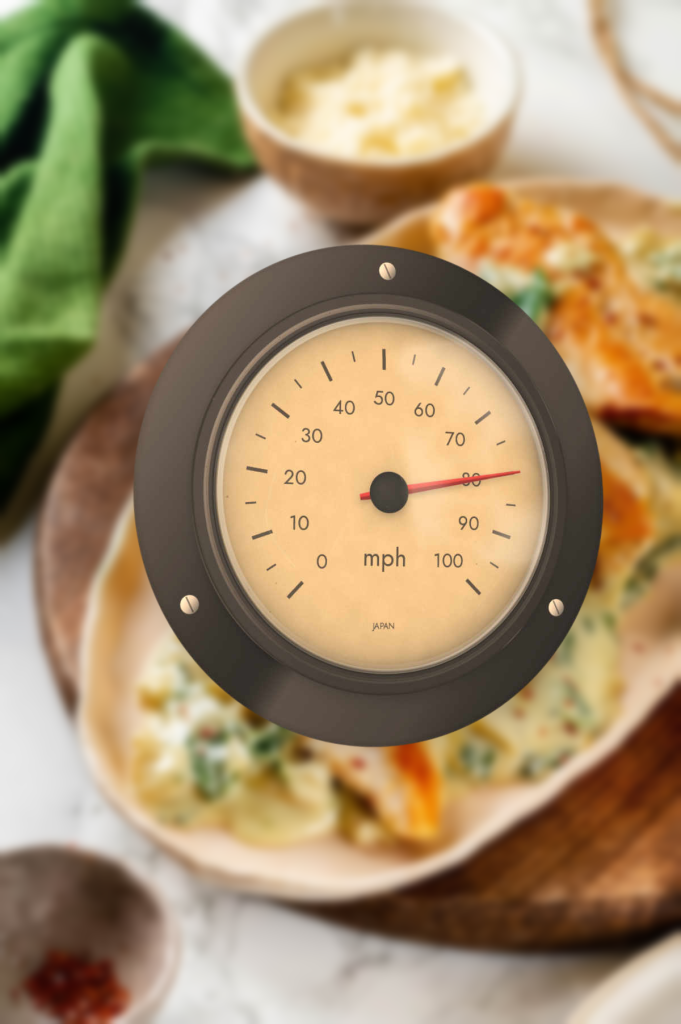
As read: 80 (mph)
